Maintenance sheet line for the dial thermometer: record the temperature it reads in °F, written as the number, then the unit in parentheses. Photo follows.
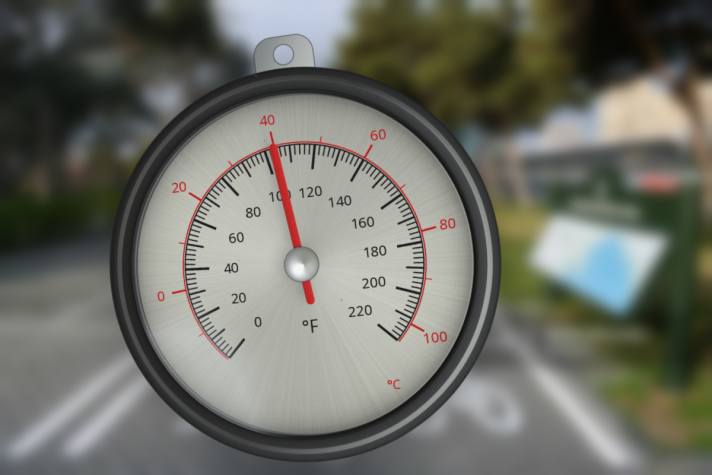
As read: 104 (°F)
